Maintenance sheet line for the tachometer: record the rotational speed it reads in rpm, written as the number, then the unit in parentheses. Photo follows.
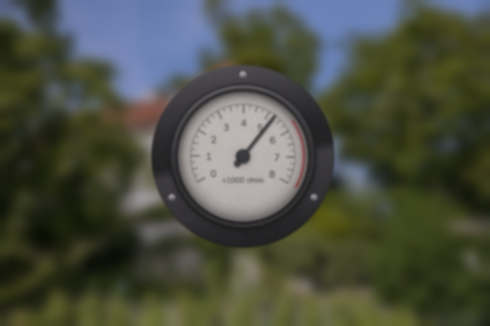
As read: 5250 (rpm)
